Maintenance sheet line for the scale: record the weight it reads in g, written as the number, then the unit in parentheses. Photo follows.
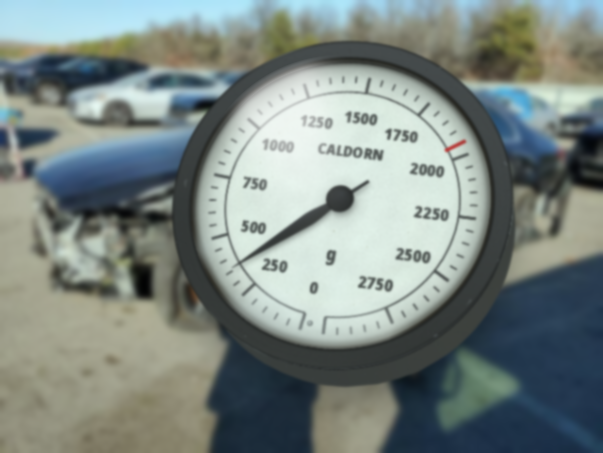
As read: 350 (g)
